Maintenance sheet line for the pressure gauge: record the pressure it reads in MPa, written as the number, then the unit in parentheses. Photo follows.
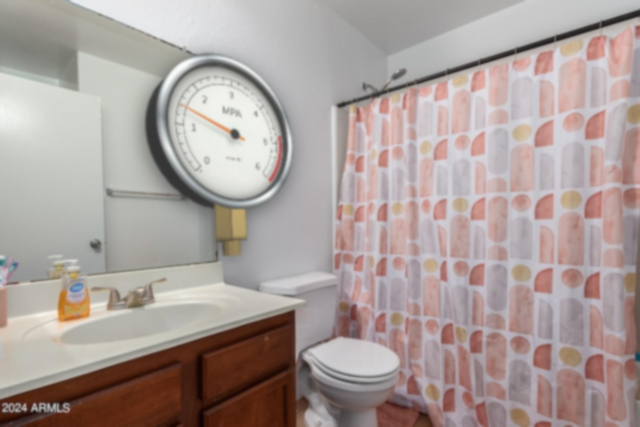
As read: 1.4 (MPa)
